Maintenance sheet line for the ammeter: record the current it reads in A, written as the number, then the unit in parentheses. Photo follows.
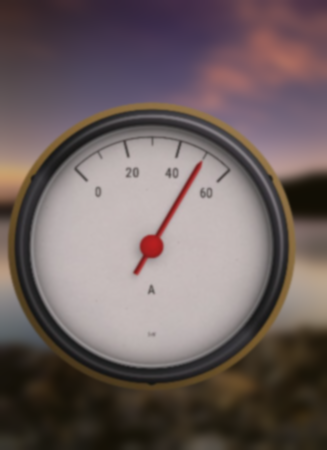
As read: 50 (A)
